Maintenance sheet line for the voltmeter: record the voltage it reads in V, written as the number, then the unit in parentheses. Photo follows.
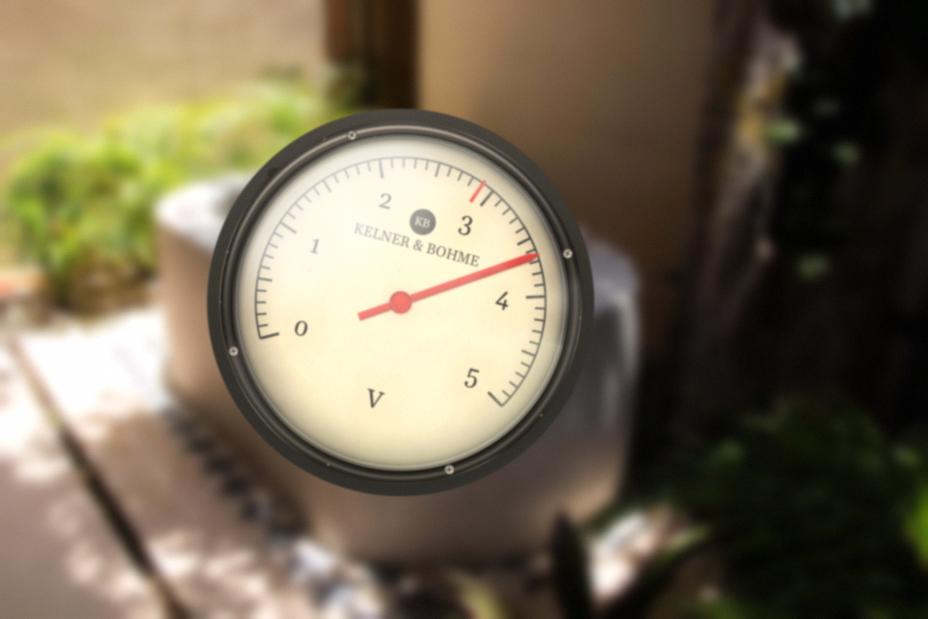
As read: 3.65 (V)
